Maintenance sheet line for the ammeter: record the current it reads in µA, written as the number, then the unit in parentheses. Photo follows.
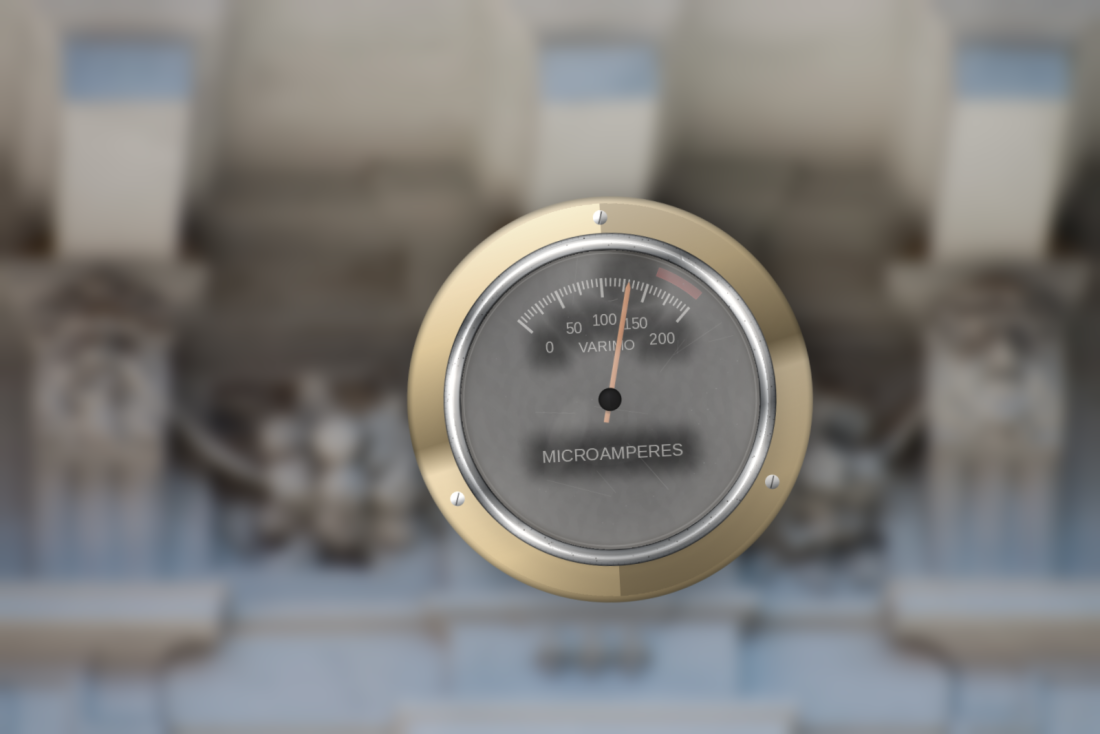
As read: 130 (µA)
